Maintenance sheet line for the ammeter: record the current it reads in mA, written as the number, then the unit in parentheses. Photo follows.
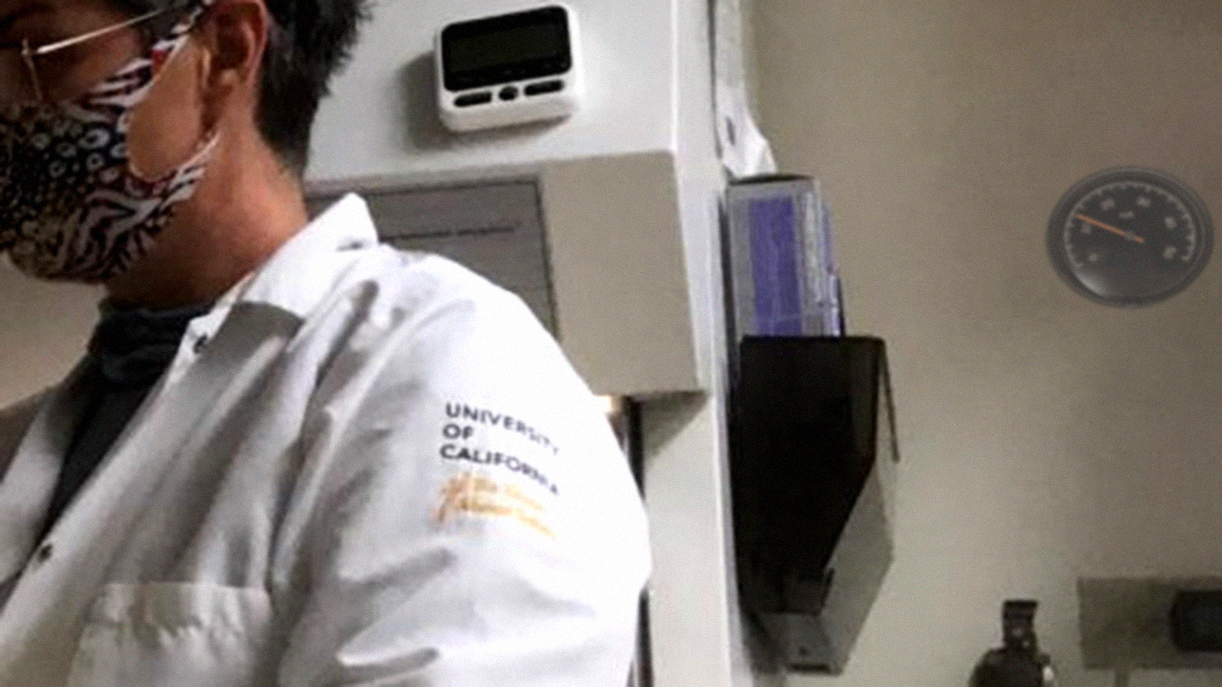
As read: 12.5 (mA)
